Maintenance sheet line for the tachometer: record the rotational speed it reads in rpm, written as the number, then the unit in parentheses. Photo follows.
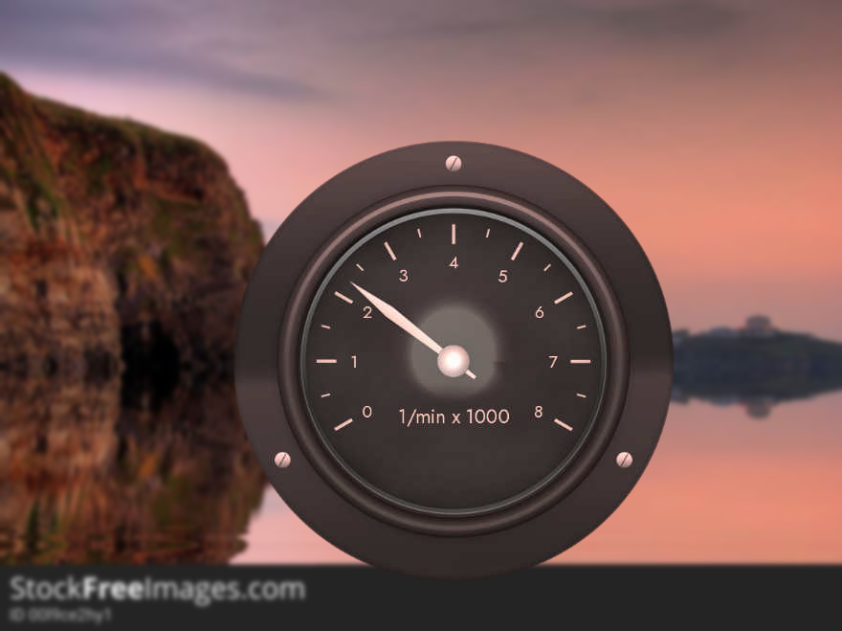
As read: 2250 (rpm)
